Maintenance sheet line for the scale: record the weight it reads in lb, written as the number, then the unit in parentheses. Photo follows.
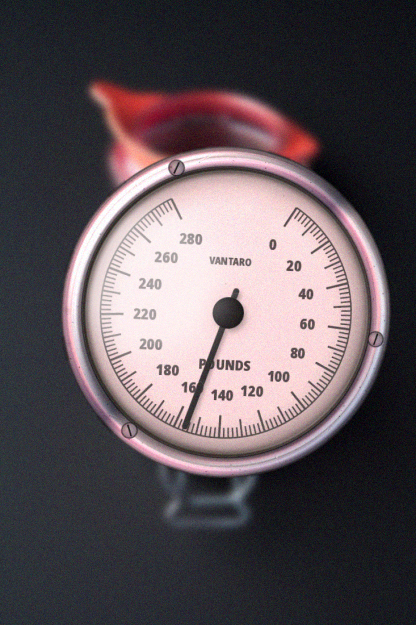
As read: 156 (lb)
